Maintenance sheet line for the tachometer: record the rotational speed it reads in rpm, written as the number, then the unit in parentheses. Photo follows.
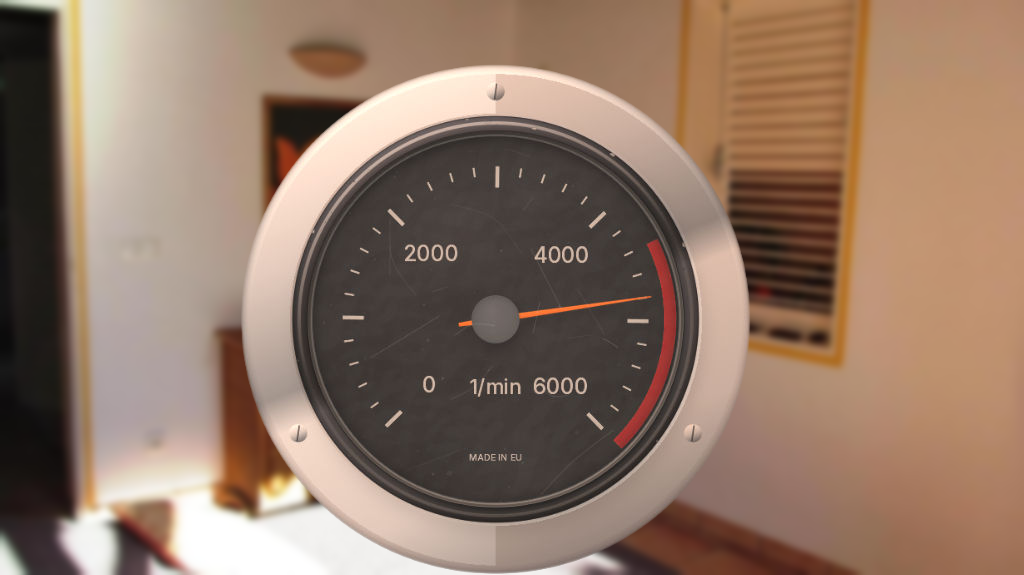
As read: 4800 (rpm)
